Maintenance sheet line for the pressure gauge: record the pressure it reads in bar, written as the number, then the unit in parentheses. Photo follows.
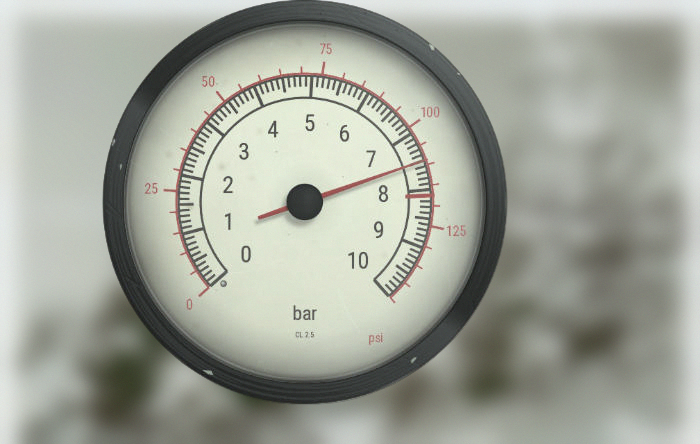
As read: 7.5 (bar)
